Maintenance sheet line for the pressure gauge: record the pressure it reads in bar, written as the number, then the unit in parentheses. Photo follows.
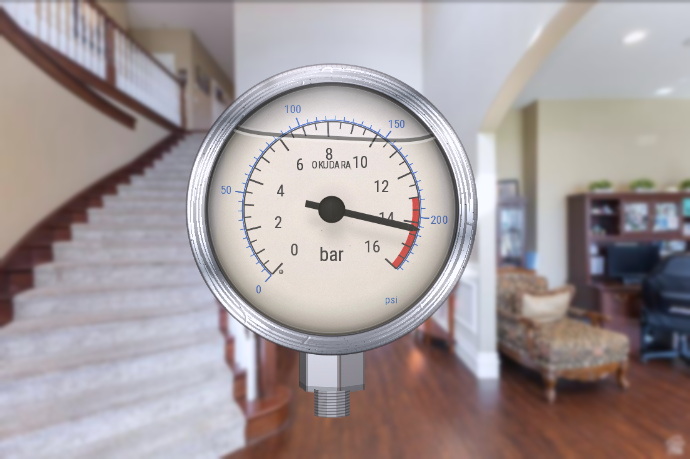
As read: 14.25 (bar)
